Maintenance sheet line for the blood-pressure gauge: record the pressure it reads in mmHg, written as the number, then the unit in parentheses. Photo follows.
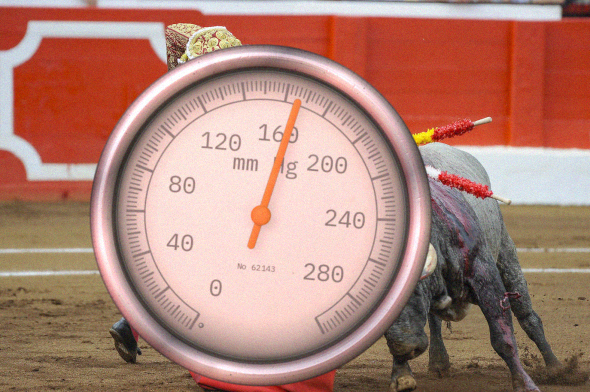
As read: 166 (mmHg)
